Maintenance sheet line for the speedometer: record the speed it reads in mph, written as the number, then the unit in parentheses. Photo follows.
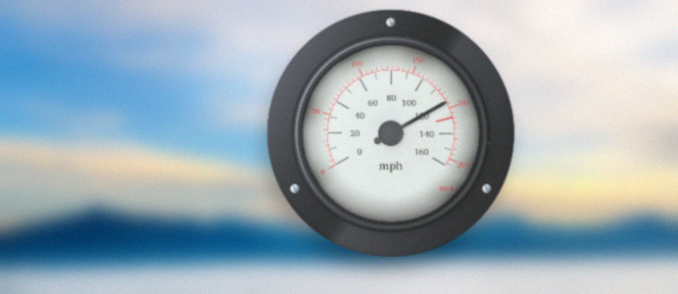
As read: 120 (mph)
